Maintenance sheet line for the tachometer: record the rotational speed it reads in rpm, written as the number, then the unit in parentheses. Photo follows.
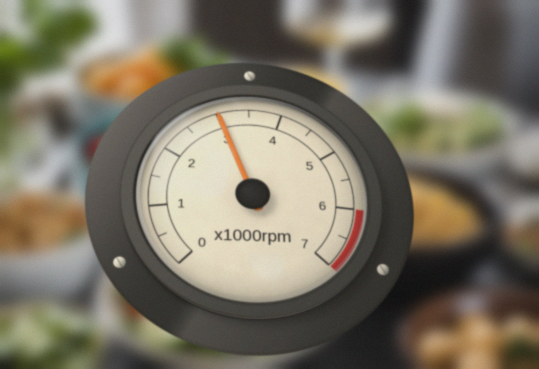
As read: 3000 (rpm)
